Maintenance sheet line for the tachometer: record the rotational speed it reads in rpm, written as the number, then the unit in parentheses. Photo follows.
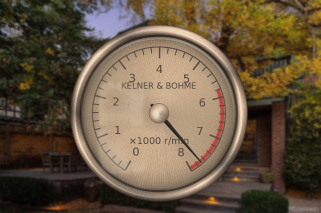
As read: 7700 (rpm)
